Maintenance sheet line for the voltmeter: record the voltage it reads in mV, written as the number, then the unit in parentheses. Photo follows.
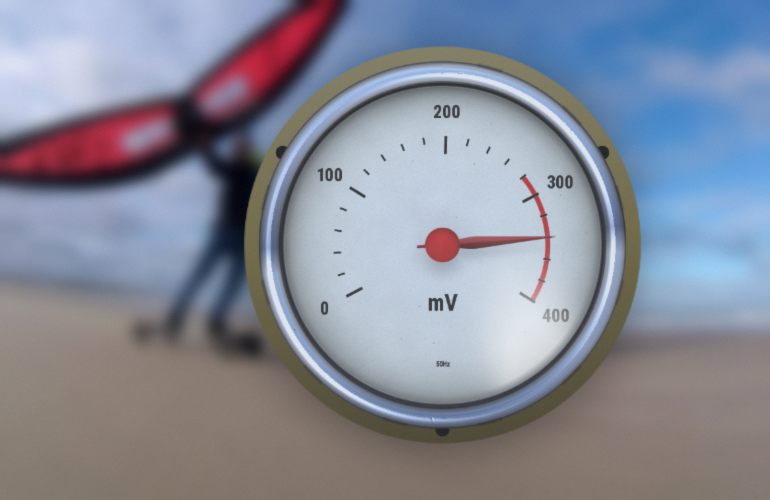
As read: 340 (mV)
